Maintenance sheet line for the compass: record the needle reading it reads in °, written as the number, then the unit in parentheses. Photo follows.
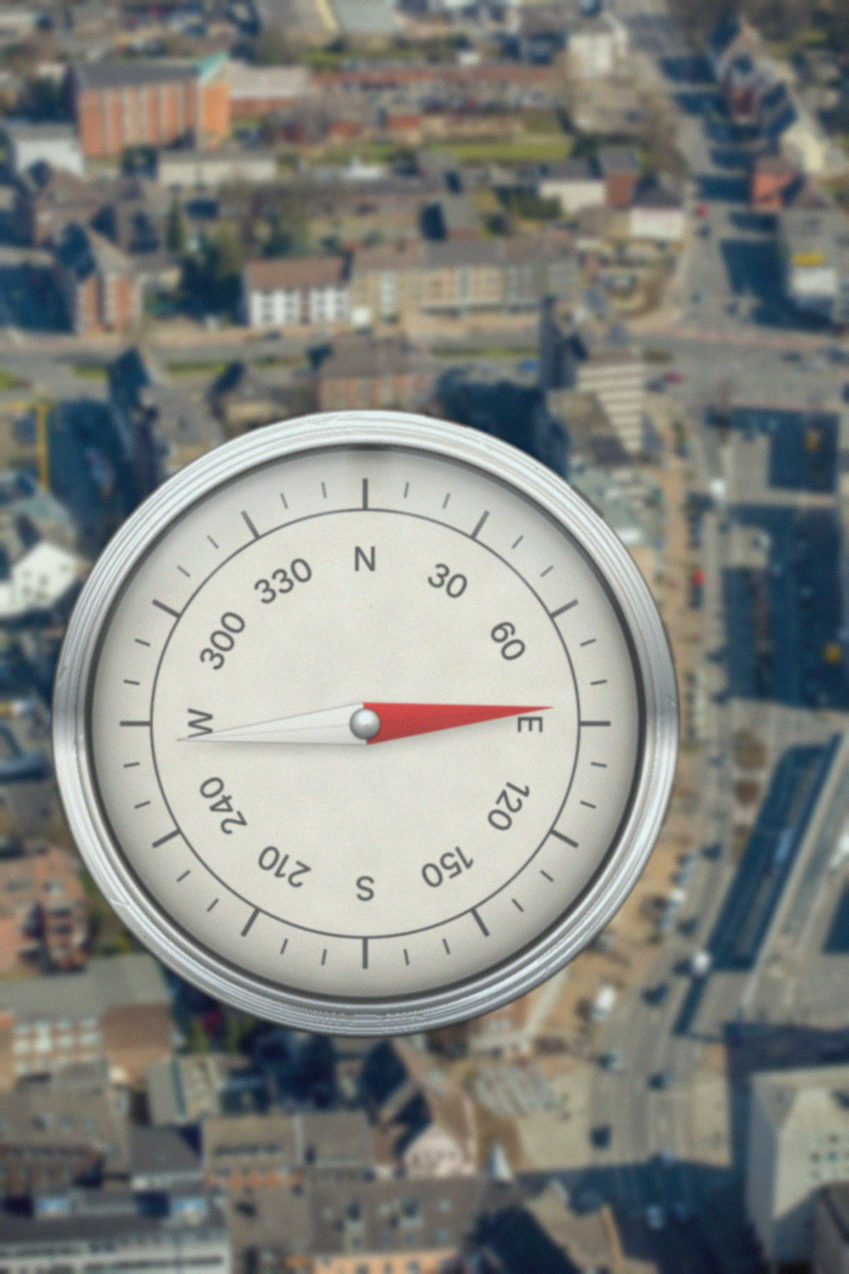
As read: 85 (°)
